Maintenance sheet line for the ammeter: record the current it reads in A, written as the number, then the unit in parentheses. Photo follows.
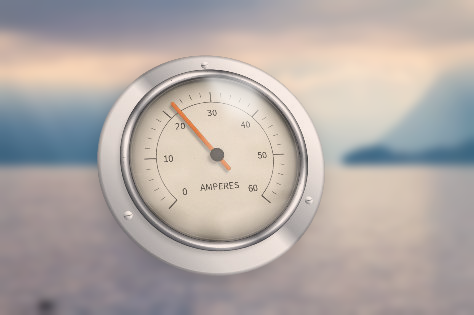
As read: 22 (A)
